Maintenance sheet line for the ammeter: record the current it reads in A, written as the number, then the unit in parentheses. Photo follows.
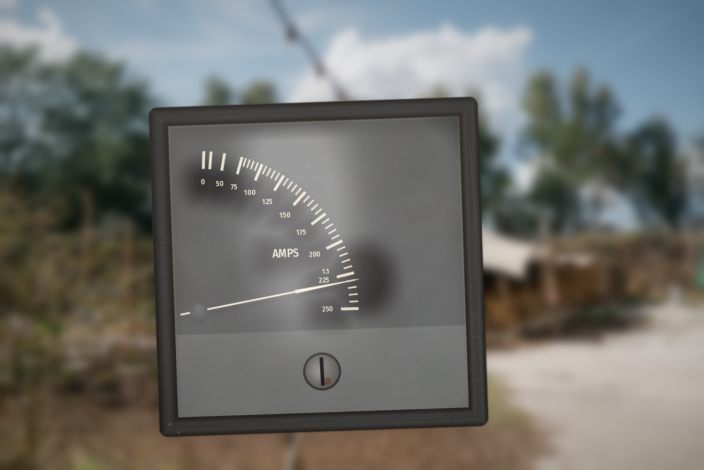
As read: 230 (A)
